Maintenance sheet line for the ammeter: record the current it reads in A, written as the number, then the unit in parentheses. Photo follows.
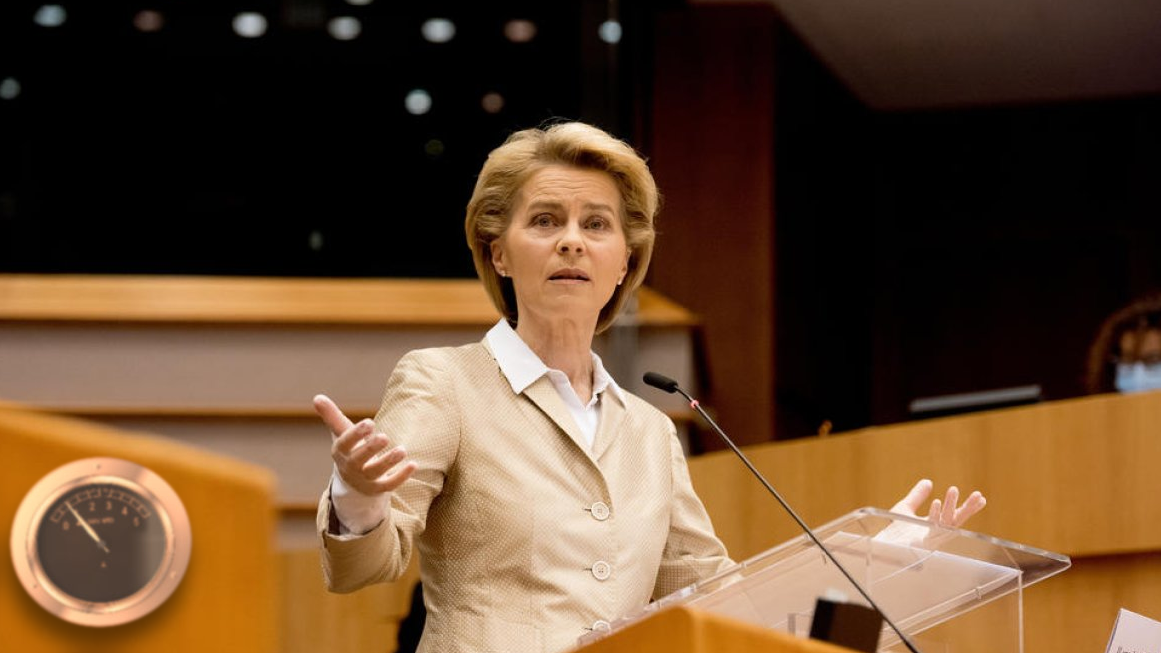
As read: 1 (A)
